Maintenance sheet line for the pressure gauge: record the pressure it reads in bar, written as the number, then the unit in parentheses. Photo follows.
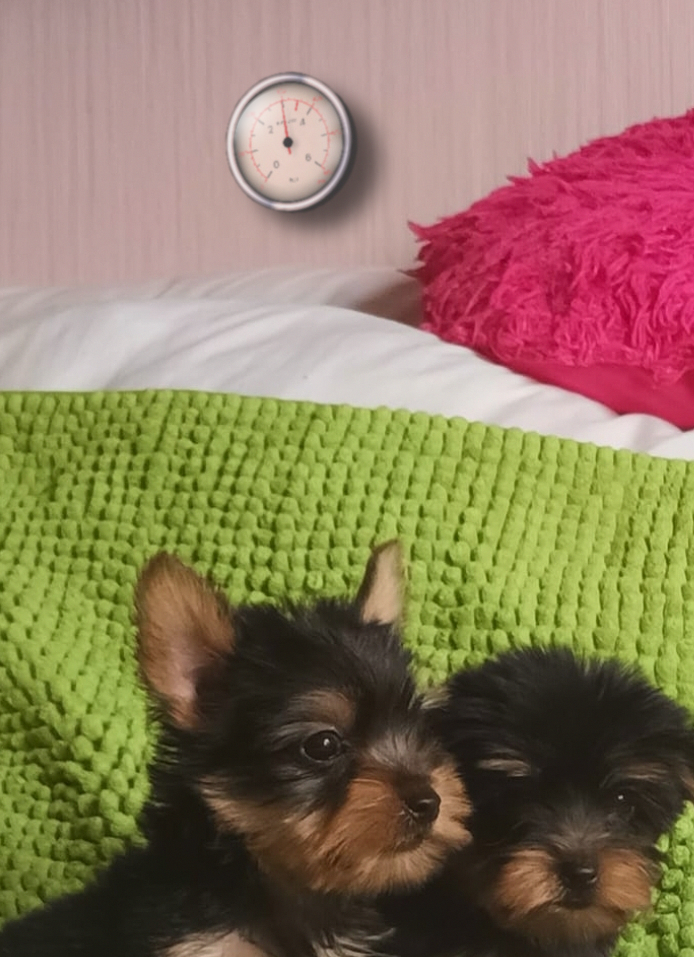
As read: 3 (bar)
